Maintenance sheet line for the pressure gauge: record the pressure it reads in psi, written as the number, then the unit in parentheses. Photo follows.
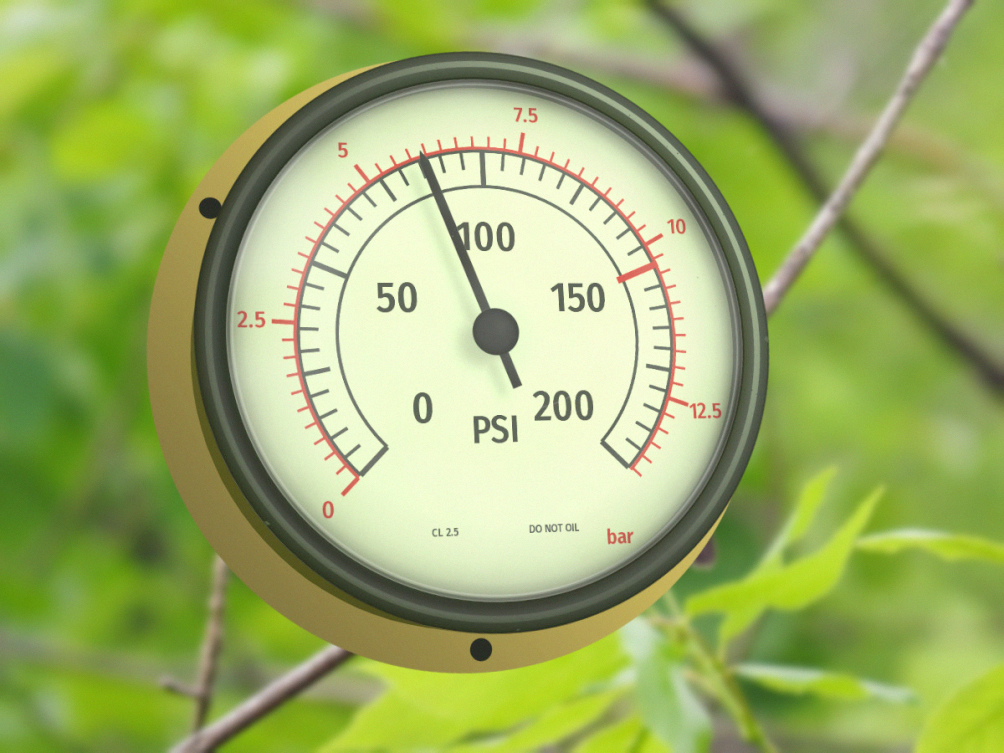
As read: 85 (psi)
